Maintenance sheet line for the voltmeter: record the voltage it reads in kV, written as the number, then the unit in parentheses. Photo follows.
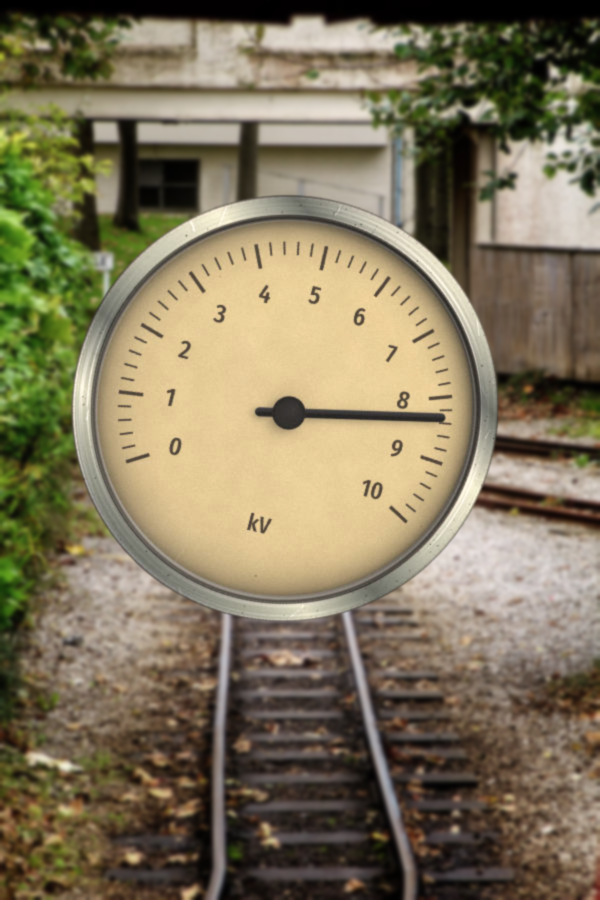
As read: 8.3 (kV)
